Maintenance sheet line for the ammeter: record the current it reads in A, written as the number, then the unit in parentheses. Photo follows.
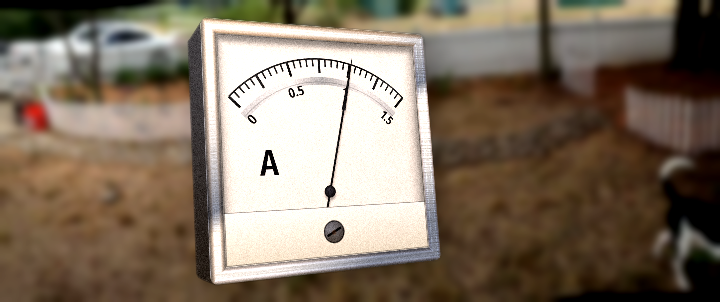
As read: 1 (A)
